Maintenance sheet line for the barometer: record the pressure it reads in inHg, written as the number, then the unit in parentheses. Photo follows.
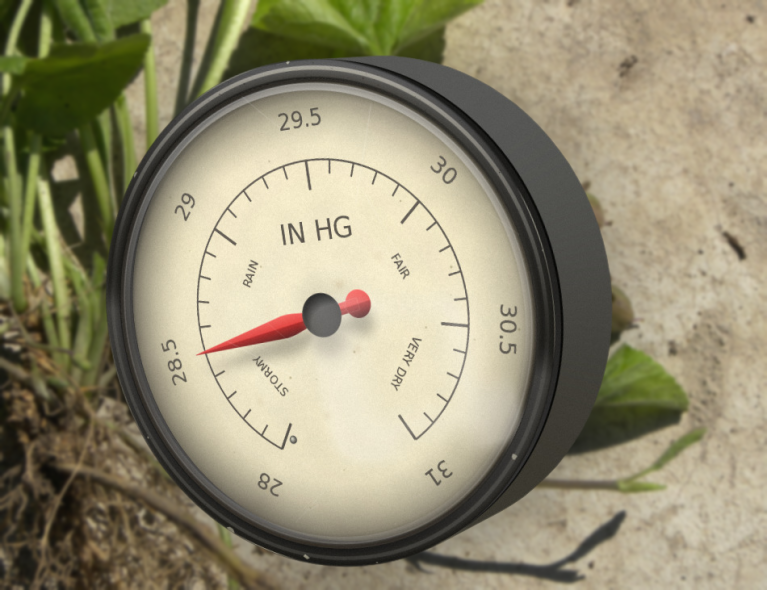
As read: 28.5 (inHg)
